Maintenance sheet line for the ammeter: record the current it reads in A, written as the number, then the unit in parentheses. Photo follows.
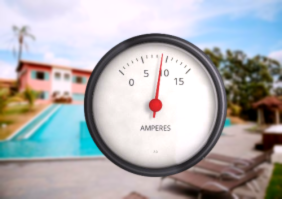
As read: 9 (A)
